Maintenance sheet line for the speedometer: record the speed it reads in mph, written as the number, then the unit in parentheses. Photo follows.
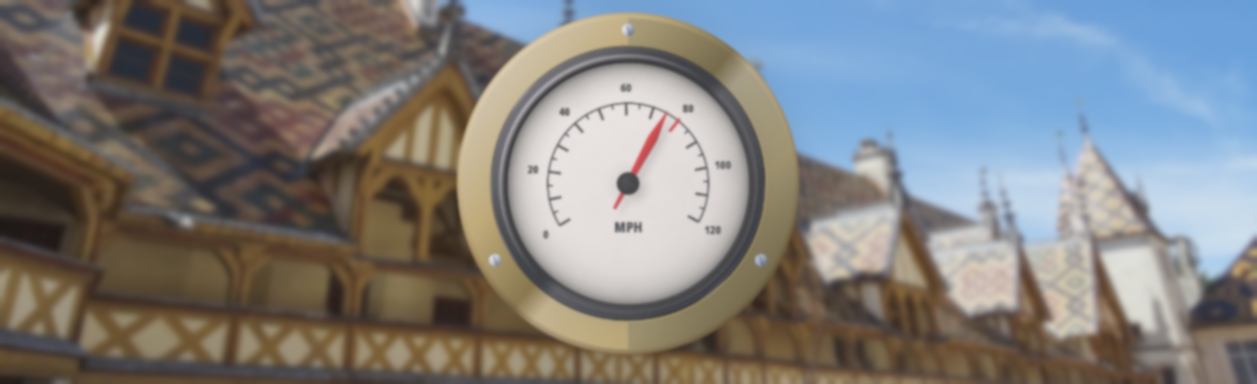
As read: 75 (mph)
